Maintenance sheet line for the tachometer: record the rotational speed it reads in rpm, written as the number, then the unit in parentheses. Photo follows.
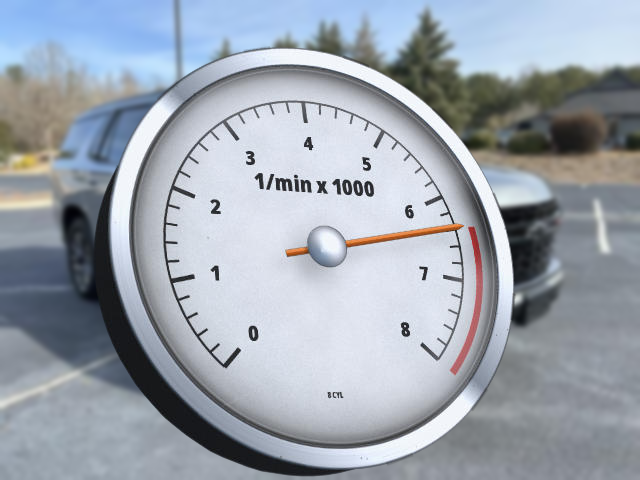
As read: 6400 (rpm)
